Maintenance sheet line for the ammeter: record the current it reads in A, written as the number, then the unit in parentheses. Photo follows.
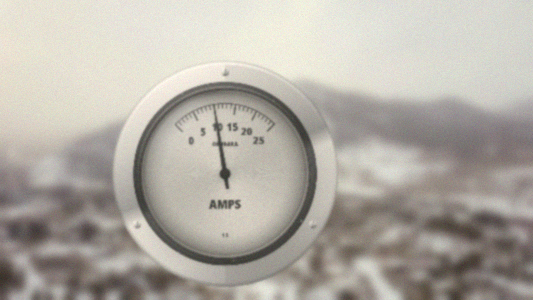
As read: 10 (A)
